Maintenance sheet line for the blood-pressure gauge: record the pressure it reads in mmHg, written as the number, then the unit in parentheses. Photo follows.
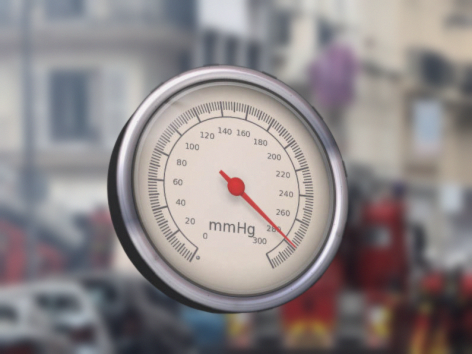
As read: 280 (mmHg)
